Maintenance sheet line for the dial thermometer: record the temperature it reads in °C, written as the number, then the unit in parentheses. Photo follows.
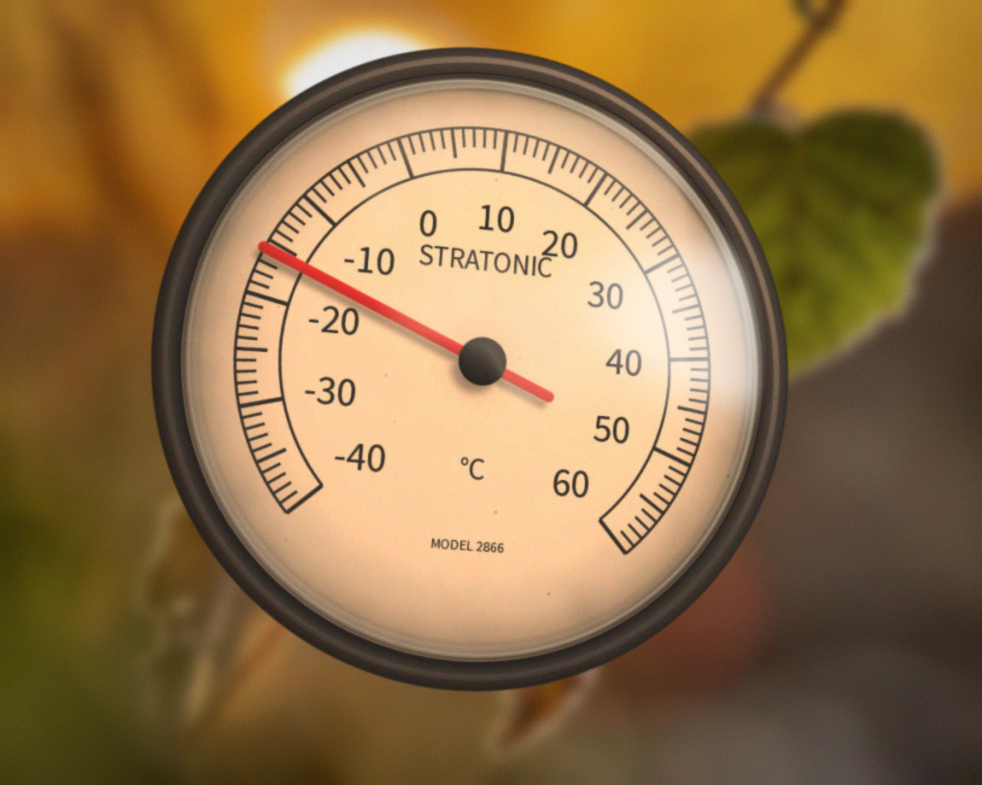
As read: -16 (°C)
